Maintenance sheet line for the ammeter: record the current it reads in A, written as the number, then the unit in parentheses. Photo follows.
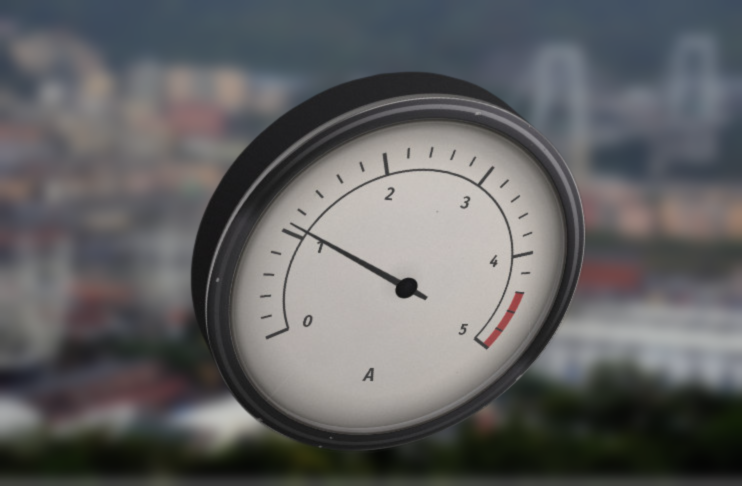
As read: 1.1 (A)
